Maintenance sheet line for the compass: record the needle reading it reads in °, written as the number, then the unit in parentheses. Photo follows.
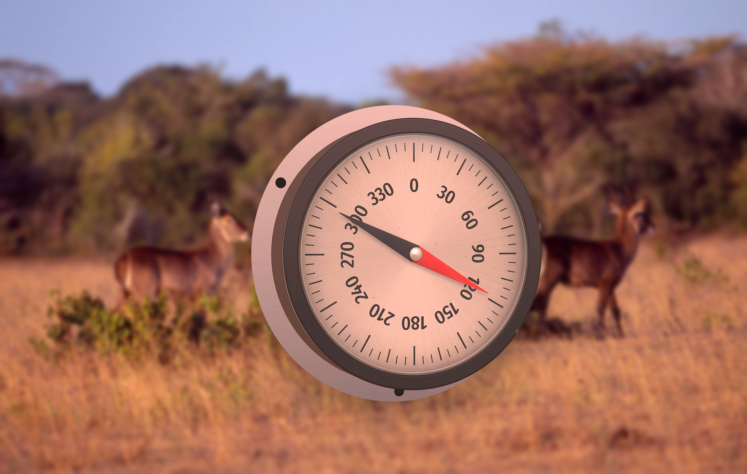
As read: 117.5 (°)
